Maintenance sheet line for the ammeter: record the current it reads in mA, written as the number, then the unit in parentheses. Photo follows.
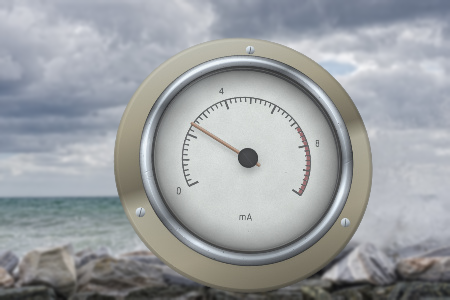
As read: 2.4 (mA)
